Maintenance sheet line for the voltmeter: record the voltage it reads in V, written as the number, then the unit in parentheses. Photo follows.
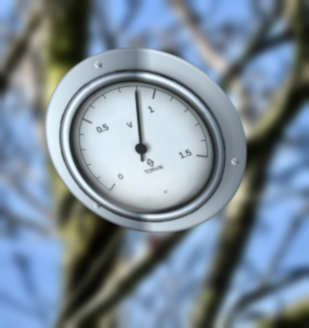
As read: 0.9 (V)
